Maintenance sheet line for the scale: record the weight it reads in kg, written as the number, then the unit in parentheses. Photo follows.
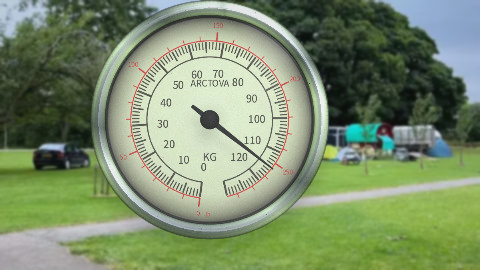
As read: 115 (kg)
